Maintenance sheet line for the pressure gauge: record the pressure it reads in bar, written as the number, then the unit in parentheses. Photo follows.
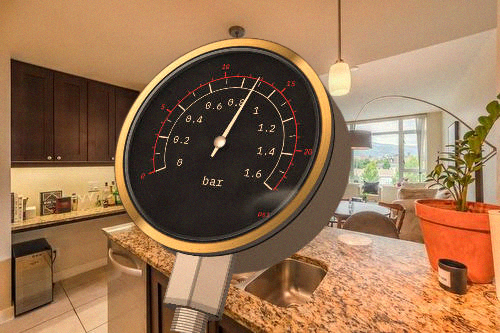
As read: 0.9 (bar)
